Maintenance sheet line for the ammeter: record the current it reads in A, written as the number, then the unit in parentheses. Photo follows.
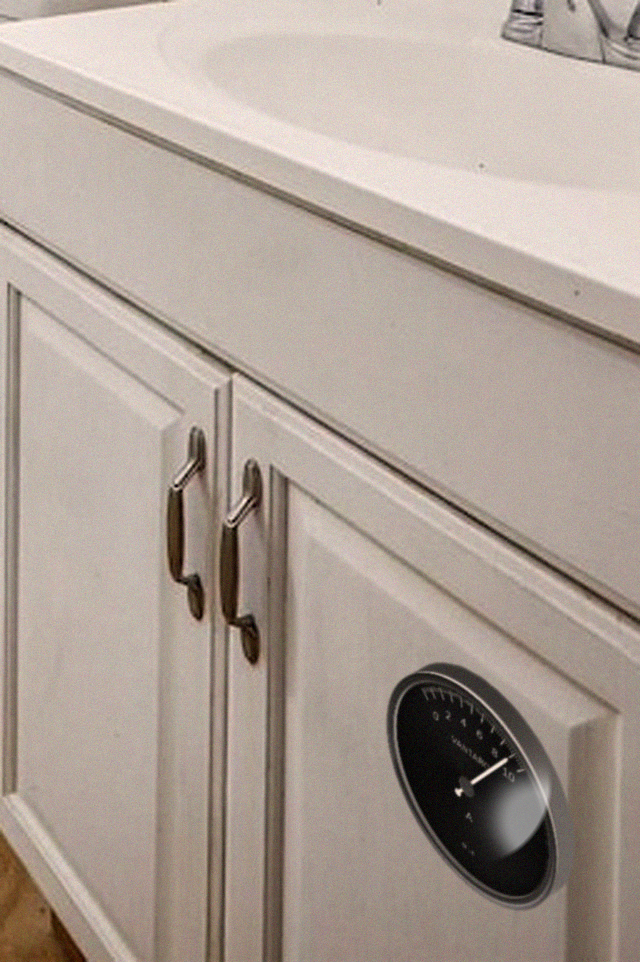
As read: 9 (A)
